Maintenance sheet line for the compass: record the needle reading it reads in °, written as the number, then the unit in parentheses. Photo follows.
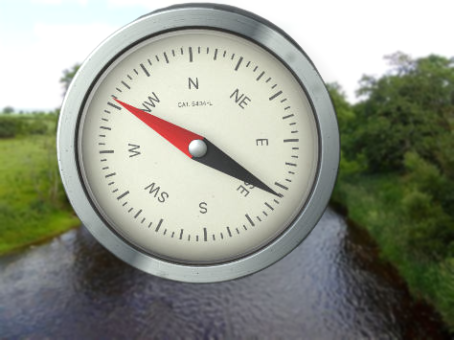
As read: 305 (°)
